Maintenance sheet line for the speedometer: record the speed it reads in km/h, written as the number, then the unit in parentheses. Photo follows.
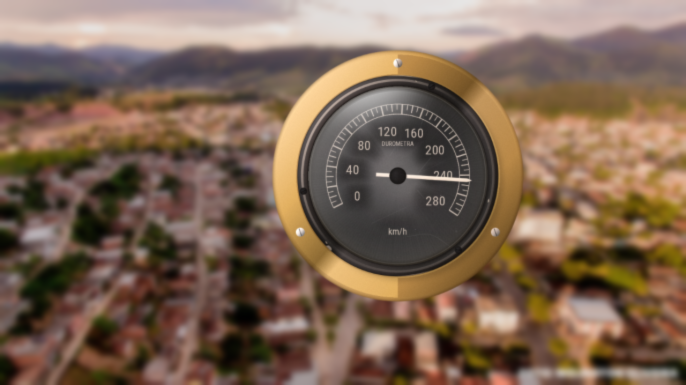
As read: 245 (km/h)
